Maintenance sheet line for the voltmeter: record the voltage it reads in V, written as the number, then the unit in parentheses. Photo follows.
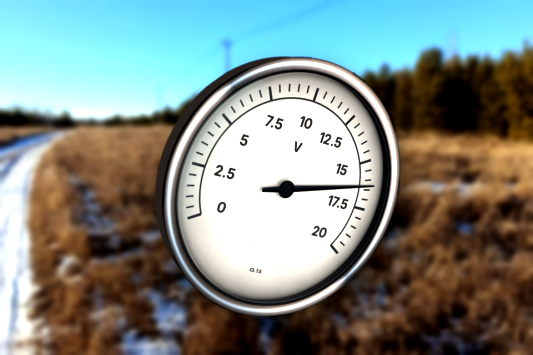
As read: 16.25 (V)
